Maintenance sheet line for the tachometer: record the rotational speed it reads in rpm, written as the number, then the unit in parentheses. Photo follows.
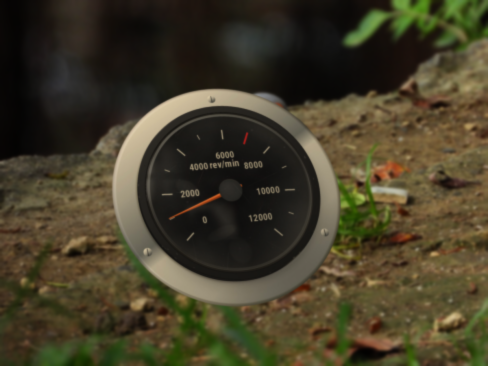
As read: 1000 (rpm)
